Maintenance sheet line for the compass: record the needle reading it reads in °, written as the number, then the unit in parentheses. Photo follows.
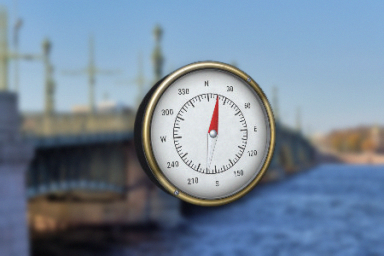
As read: 15 (°)
